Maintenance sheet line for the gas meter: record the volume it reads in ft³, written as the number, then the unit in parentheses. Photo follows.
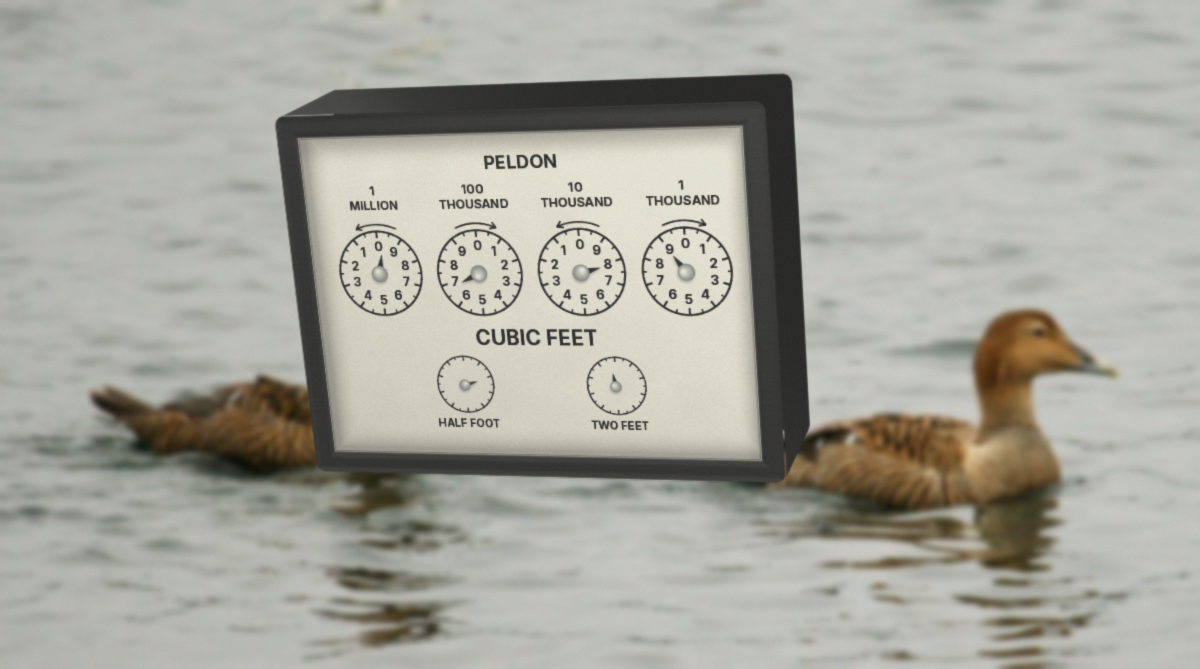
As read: 967900 (ft³)
